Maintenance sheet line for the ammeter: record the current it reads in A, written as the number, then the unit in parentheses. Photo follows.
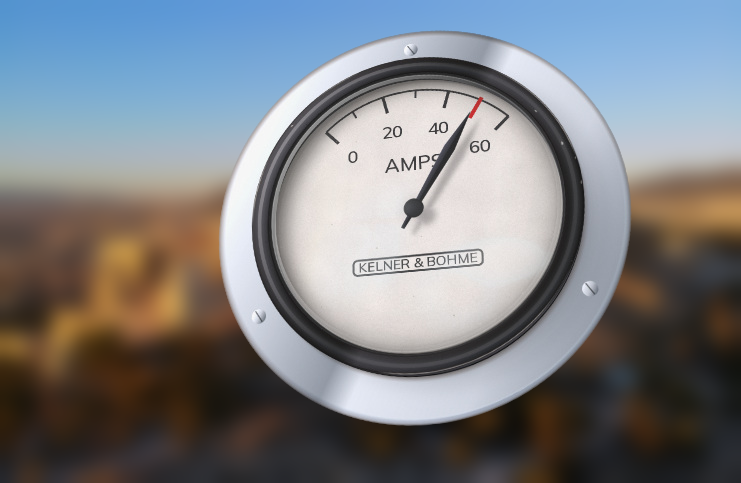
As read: 50 (A)
